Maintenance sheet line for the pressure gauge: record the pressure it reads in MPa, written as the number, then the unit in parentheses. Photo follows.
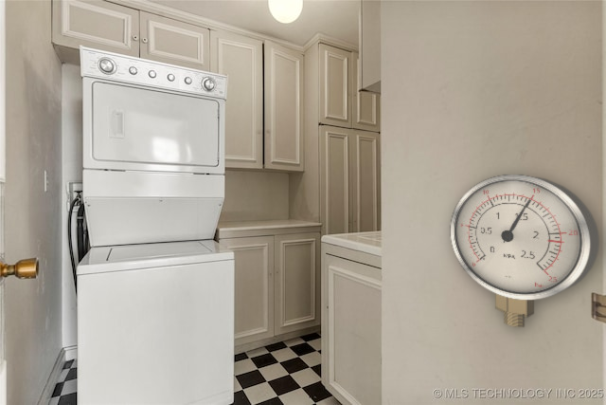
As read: 1.5 (MPa)
